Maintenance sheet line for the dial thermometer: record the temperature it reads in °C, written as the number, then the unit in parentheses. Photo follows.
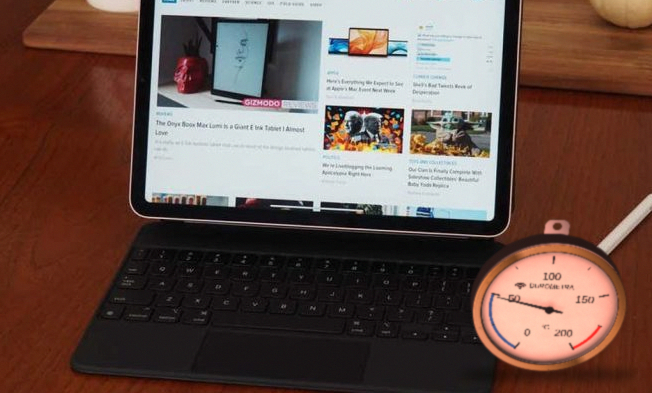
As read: 50 (°C)
